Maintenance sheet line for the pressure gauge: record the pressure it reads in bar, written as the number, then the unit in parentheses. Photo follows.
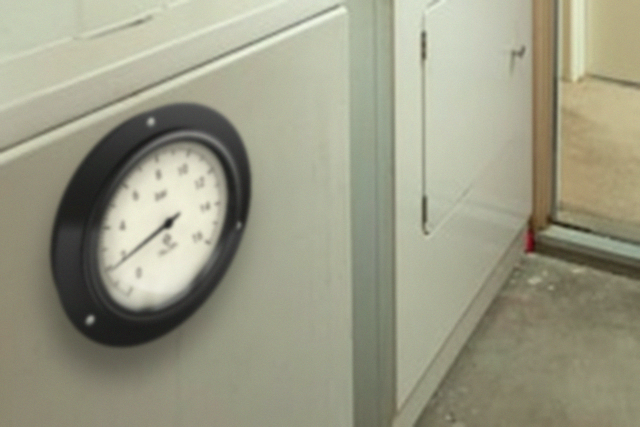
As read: 2 (bar)
